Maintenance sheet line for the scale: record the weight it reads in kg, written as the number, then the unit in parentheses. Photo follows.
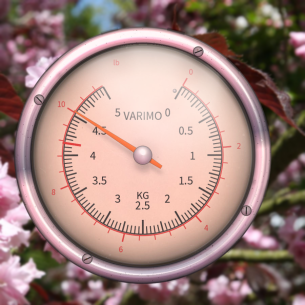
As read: 4.55 (kg)
